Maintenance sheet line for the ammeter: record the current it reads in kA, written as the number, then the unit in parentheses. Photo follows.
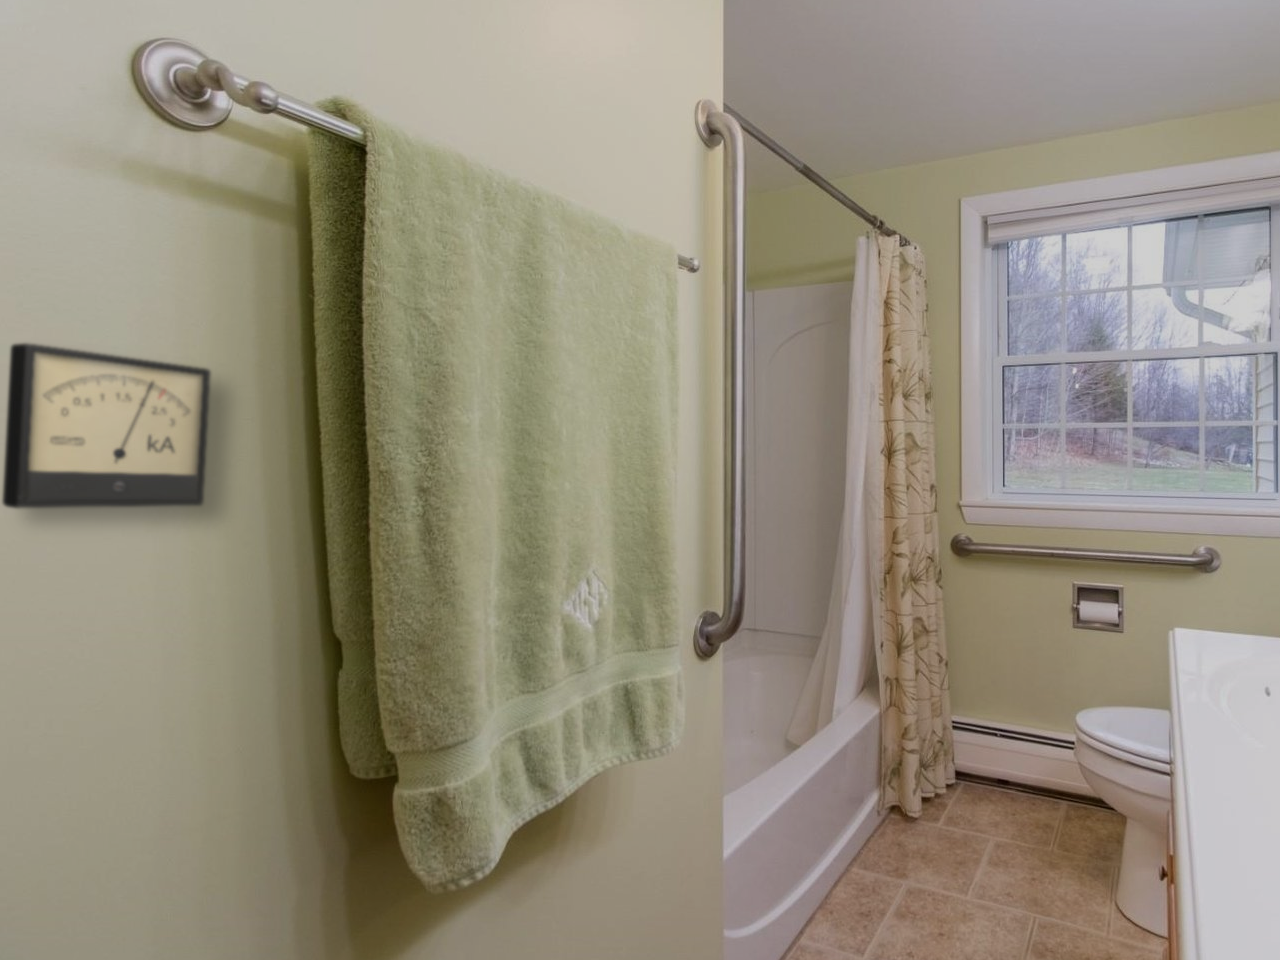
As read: 2 (kA)
